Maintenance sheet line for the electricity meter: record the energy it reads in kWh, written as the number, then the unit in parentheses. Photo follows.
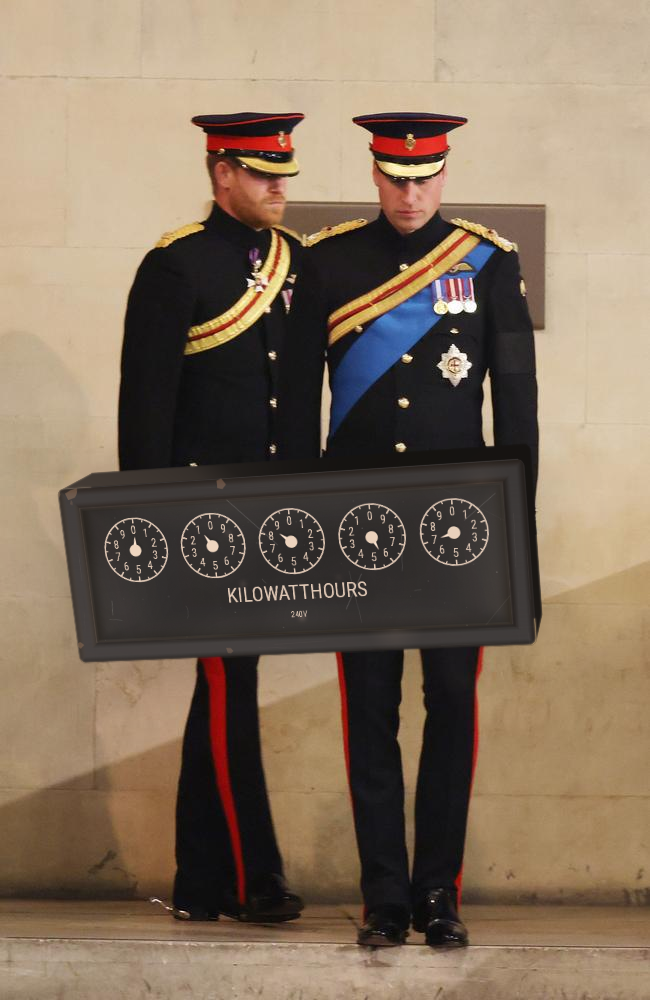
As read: 857 (kWh)
